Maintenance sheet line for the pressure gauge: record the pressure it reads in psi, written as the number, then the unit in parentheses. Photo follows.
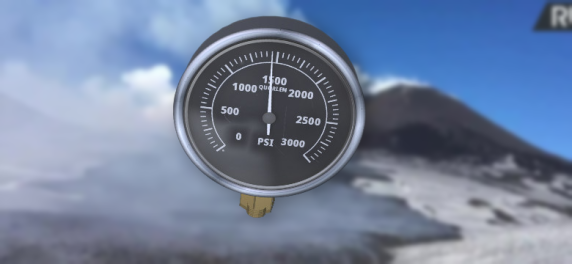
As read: 1450 (psi)
